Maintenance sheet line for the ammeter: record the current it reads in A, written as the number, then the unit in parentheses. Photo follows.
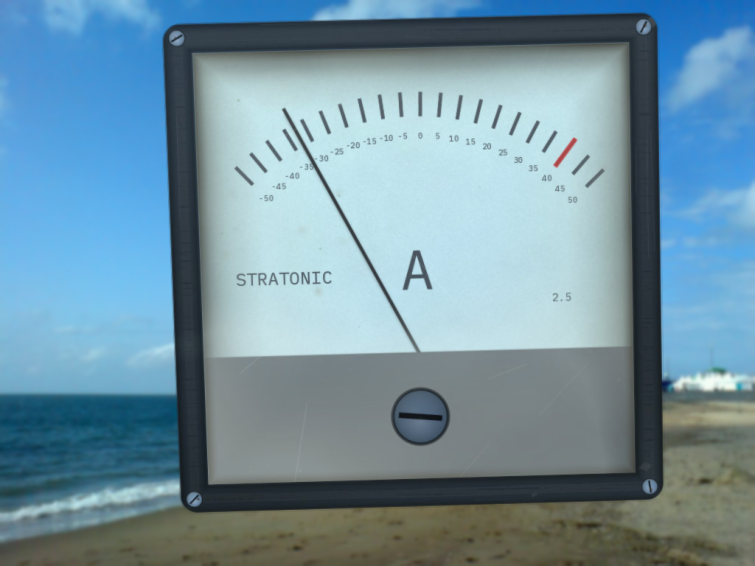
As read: -32.5 (A)
